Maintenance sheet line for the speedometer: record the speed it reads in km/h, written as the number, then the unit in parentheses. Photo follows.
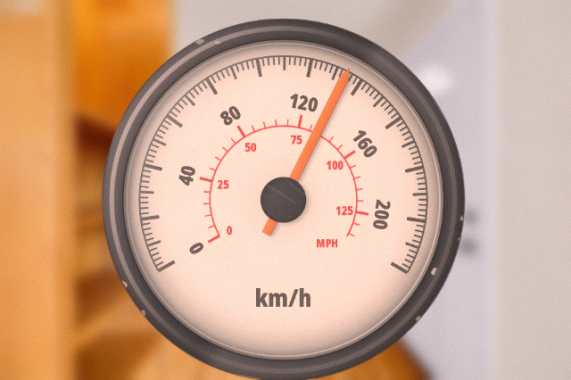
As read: 134 (km/h)
